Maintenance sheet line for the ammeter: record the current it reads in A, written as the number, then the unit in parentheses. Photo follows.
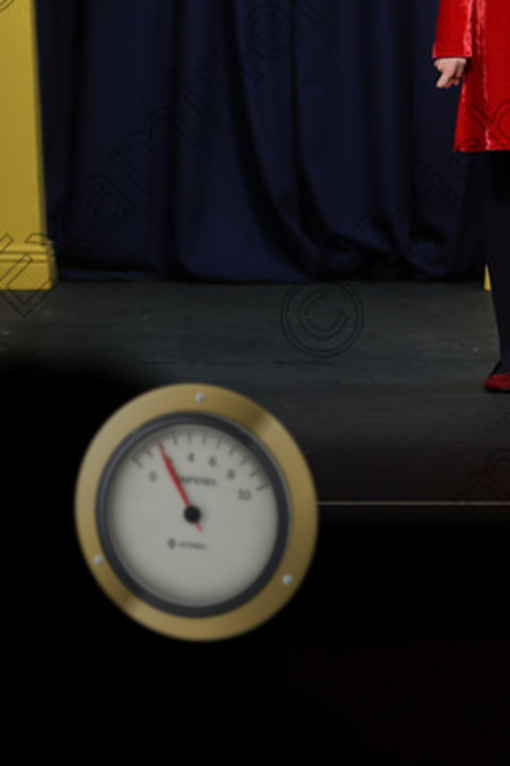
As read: 2 (A)
